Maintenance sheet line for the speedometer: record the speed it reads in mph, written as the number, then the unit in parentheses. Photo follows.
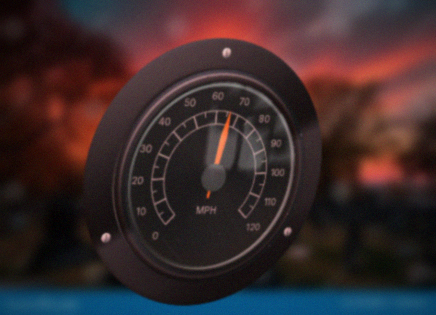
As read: 65 (mph)
